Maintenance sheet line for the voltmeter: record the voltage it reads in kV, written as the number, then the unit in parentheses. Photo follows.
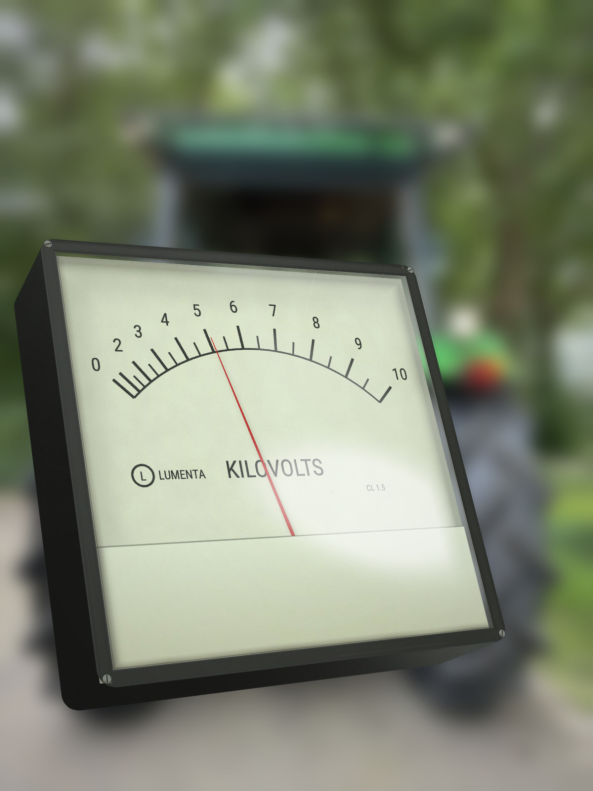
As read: 5 (kV)
